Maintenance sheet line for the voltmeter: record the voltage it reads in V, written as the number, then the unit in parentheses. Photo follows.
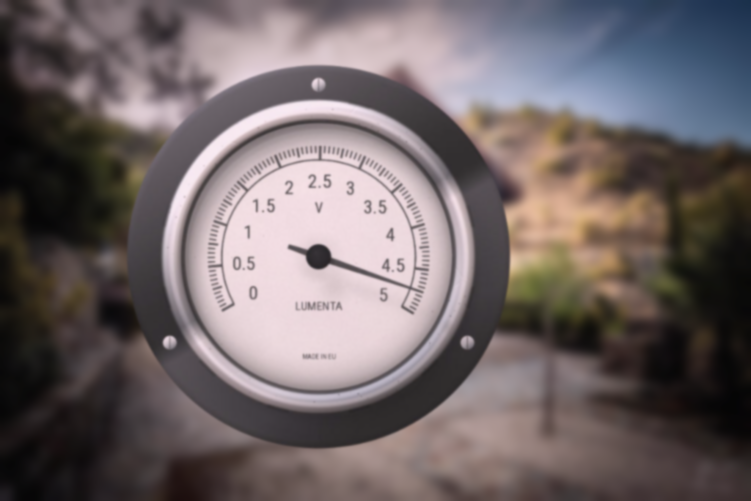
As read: 4.75 (V)
